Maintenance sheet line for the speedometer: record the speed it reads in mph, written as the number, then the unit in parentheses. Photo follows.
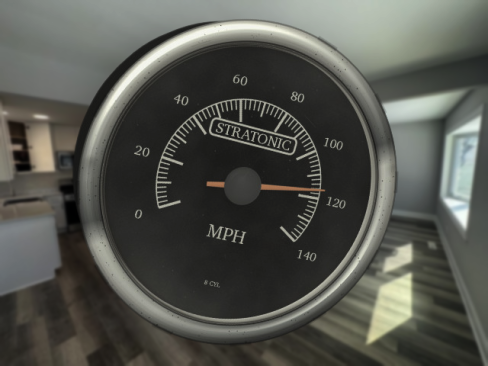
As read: 116 (mph)
